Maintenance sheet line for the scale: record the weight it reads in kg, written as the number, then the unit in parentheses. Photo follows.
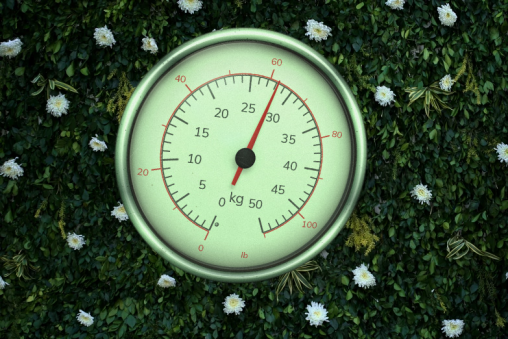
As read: 28 (kg)
